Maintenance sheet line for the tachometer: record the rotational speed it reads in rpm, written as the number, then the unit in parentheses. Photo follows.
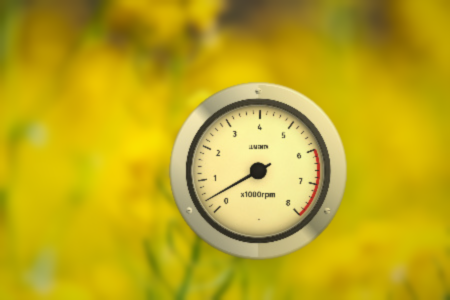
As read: 400 (rpm)
